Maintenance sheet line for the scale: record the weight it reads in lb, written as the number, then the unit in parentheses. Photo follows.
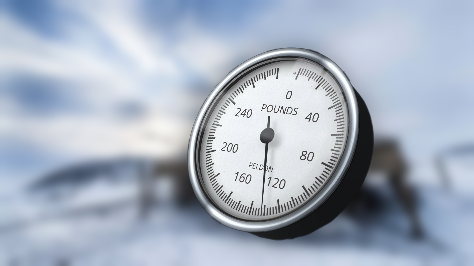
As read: 130 (lb)
